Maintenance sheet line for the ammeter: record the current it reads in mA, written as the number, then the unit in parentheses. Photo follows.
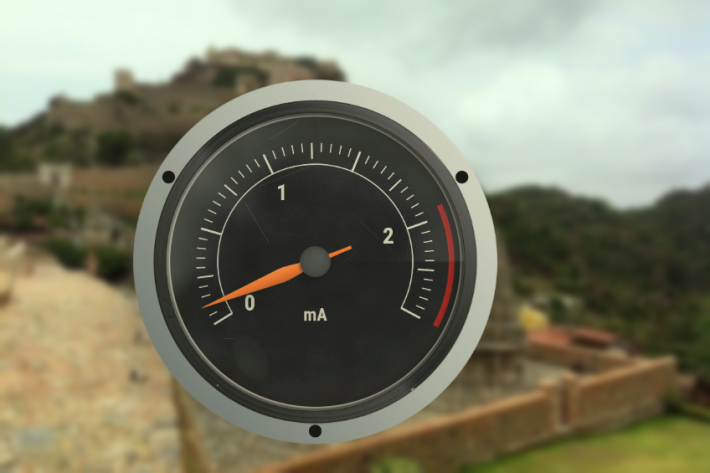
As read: 0.1 (mA)
